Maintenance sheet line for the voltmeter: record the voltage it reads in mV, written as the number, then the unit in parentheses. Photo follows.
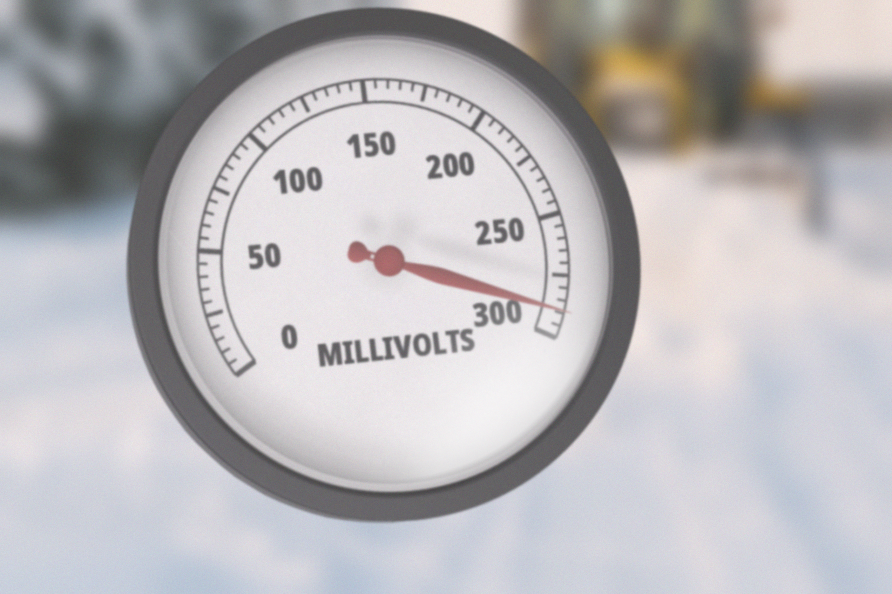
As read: 290 (mV)
